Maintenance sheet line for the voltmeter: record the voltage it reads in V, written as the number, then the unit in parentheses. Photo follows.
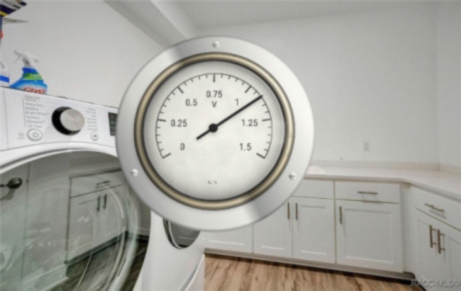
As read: 1.1 (V)
